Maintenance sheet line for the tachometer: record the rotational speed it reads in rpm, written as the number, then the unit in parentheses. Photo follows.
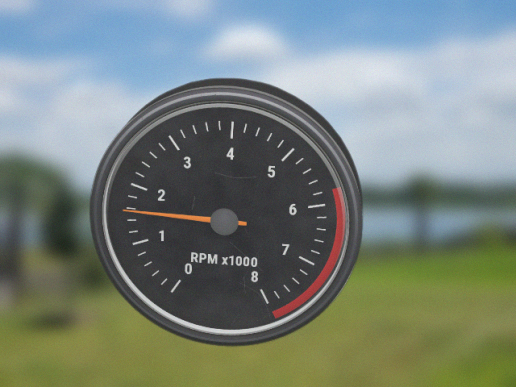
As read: 1600 (rpm)
